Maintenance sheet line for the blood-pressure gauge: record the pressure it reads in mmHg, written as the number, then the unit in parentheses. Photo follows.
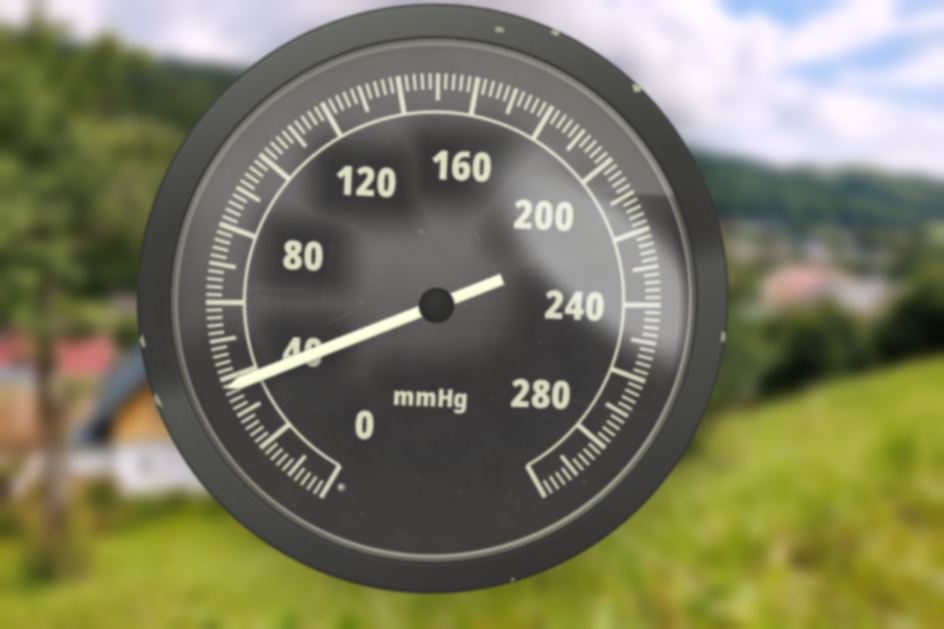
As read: 38 (mmHg)
